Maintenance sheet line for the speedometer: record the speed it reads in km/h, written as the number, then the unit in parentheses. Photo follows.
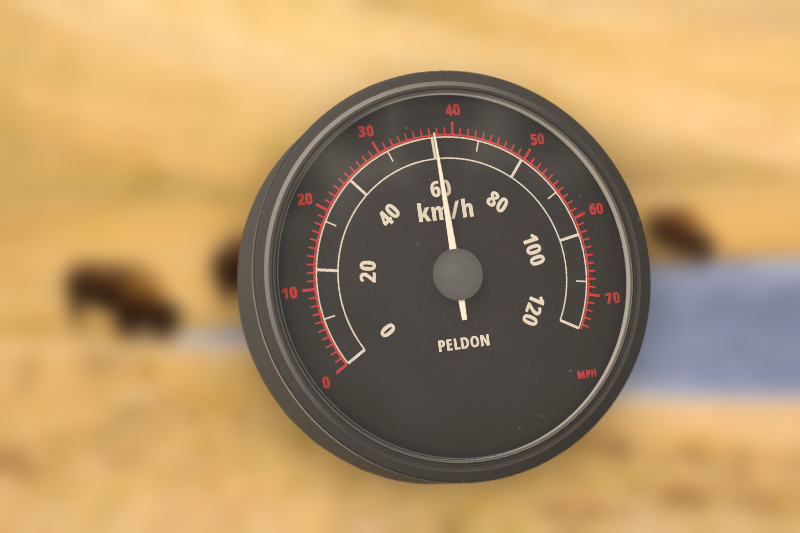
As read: 60 (km/h)
